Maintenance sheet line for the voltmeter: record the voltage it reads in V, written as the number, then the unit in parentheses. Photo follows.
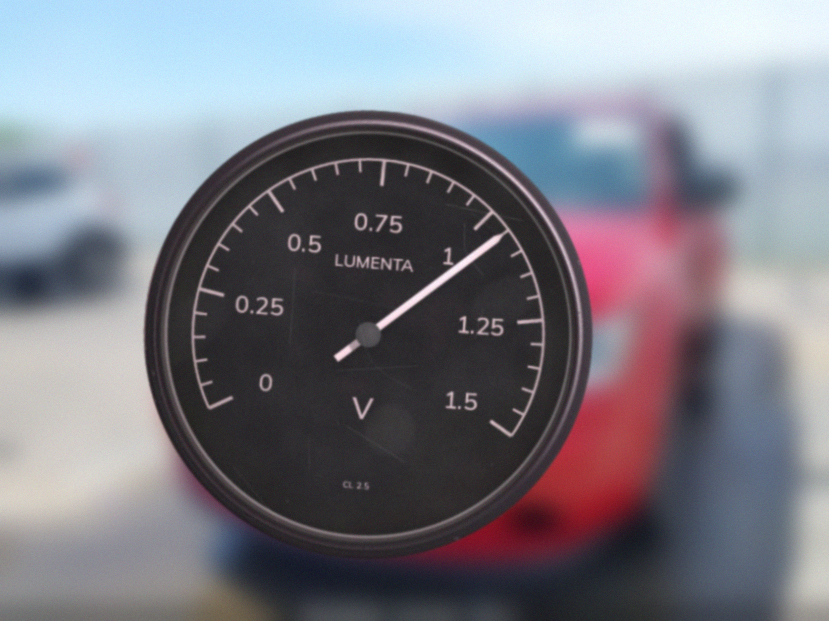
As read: 1.05 (V)
